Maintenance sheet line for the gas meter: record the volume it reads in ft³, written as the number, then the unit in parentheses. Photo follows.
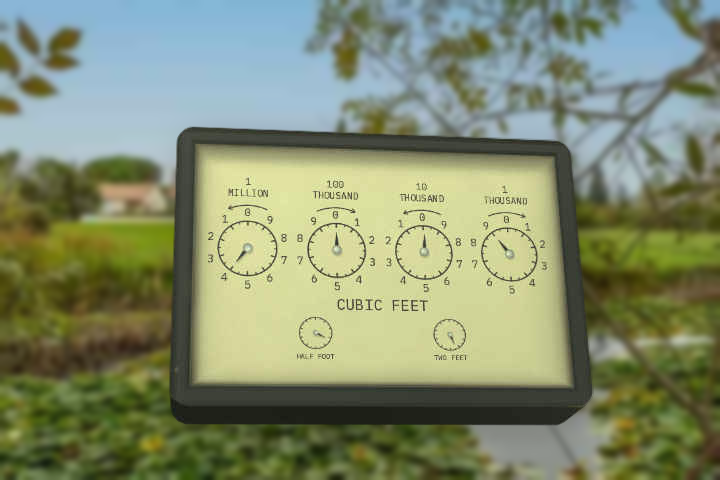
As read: 399900 (ft³)
